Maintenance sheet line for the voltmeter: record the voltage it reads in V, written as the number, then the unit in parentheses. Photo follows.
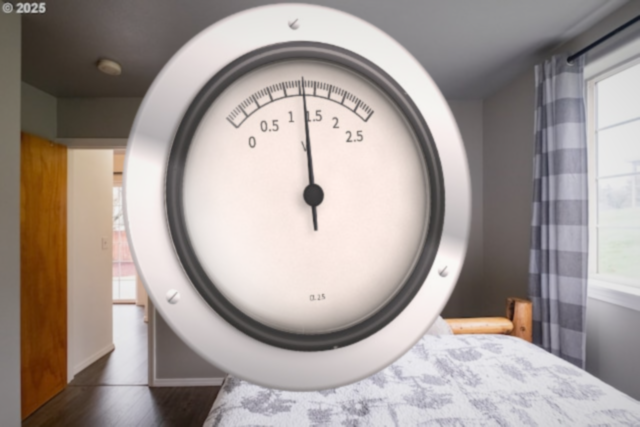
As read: 1.25 (V)
